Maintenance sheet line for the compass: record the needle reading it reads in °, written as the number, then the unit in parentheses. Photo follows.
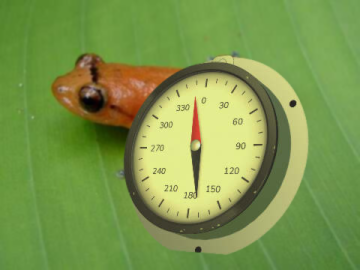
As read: 350 (°)
